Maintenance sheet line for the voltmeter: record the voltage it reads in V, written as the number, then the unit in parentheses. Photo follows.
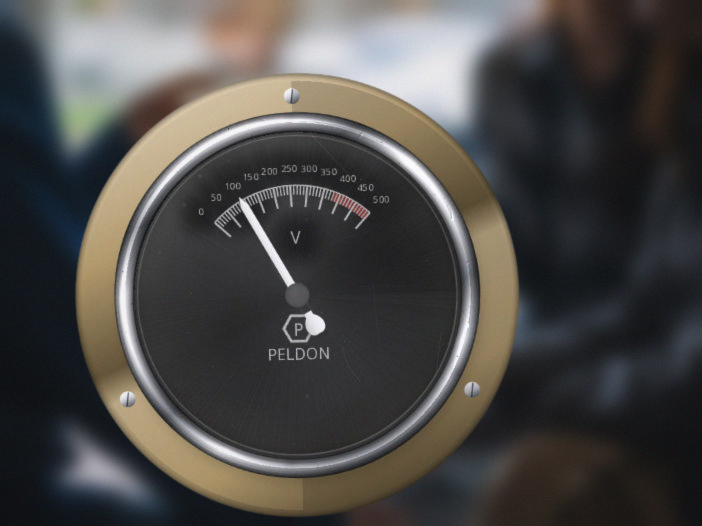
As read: 100 (V)
